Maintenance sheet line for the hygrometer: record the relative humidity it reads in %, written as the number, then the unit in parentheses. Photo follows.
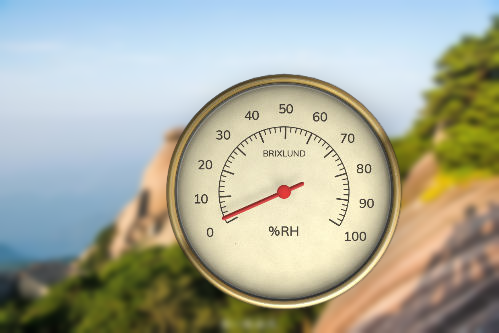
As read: 2 (%)
